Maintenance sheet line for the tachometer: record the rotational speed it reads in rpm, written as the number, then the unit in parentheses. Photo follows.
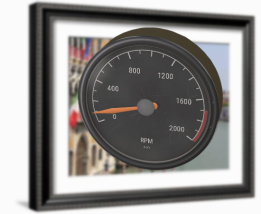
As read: 100 (rpm)
